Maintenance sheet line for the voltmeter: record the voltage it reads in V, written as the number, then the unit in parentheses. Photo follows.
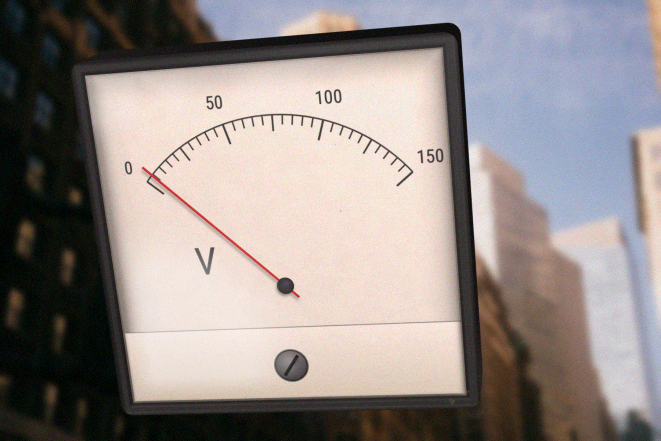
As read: 5 (V)
